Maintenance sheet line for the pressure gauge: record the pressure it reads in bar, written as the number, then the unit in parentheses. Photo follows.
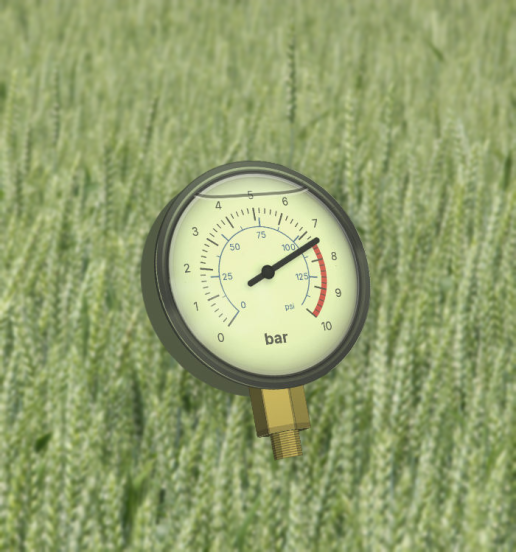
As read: 7.4 (bar)
